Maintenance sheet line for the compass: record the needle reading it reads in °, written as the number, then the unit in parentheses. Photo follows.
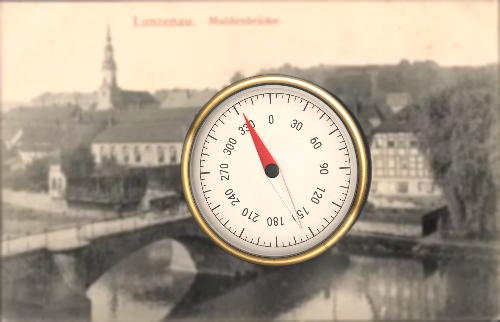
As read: 335 (°)
